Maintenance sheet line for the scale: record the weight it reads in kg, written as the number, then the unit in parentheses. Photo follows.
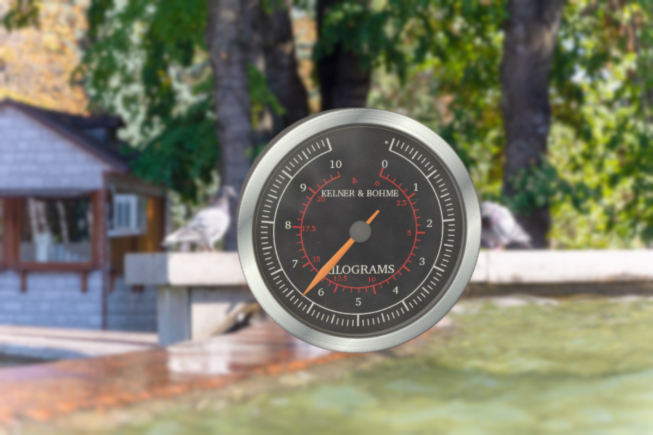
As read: 6.3 (kg)
